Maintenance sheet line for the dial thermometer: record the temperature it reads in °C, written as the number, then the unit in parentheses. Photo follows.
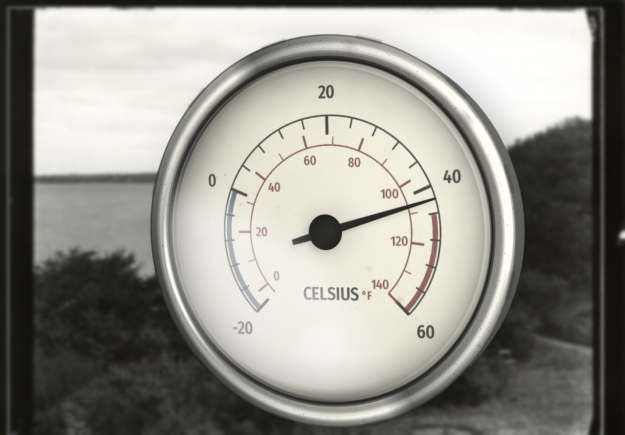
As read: 42 (°C)
